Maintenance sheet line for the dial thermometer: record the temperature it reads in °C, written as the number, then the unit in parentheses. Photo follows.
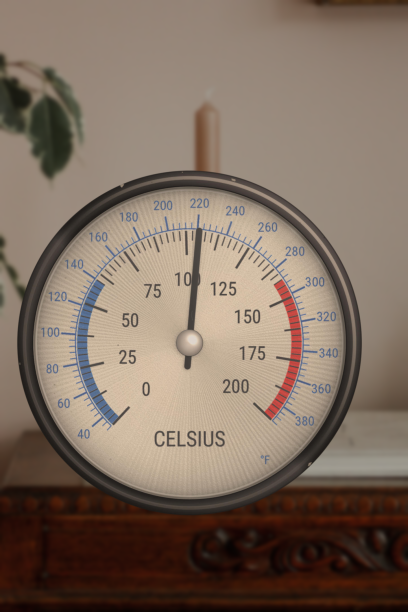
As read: 105 (°C)
